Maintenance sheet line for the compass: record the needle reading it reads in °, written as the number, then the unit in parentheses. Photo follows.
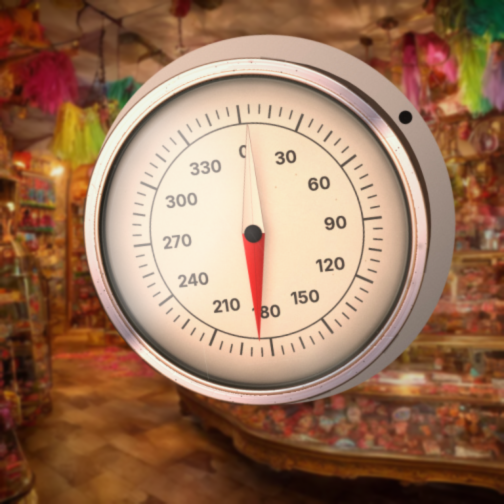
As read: 185 (°)
